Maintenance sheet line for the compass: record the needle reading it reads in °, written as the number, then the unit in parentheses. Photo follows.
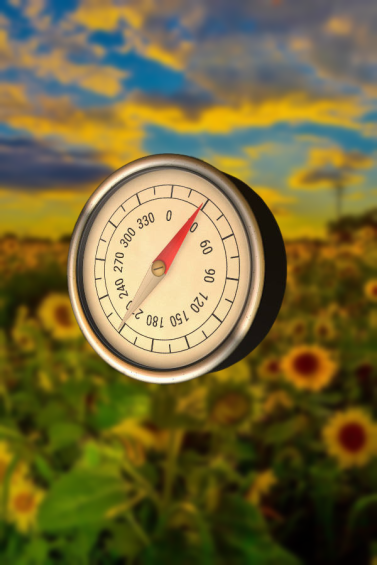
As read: 30 (°)
